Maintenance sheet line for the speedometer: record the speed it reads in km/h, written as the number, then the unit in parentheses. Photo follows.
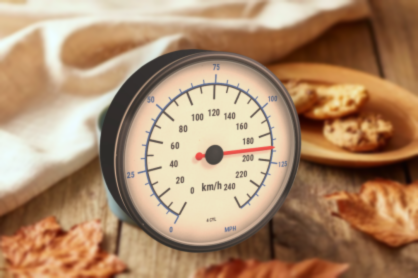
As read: 190 (km/h)
